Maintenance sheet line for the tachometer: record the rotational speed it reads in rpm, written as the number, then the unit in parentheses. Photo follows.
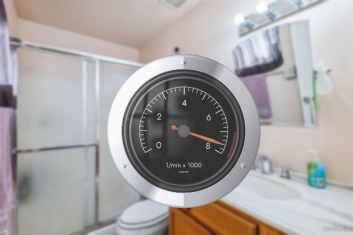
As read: 7600 (rpm)
